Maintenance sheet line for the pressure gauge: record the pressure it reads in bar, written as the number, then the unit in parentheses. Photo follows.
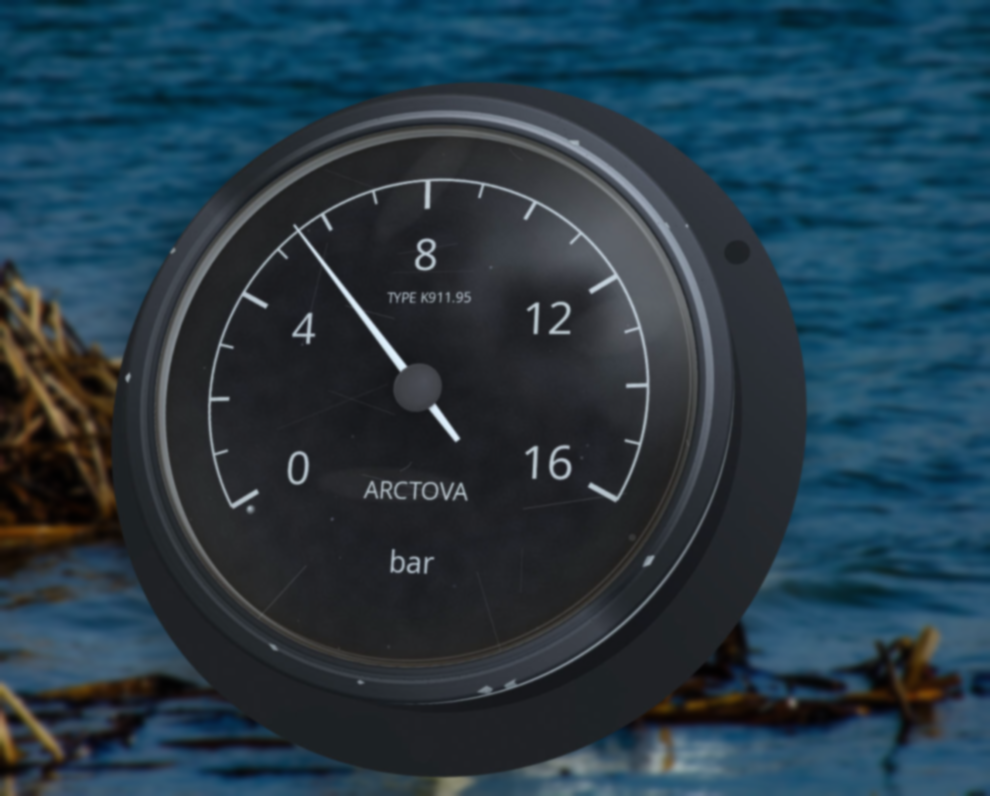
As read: 5.5 (bar)
